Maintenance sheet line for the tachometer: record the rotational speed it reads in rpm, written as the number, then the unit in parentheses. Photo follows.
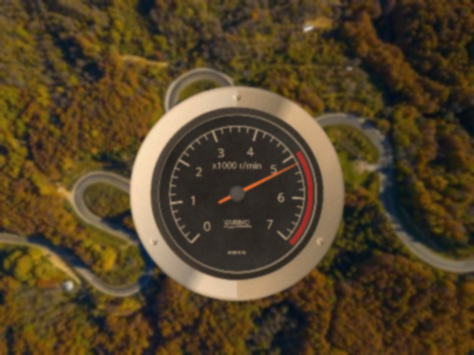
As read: 5200 (rpm)
